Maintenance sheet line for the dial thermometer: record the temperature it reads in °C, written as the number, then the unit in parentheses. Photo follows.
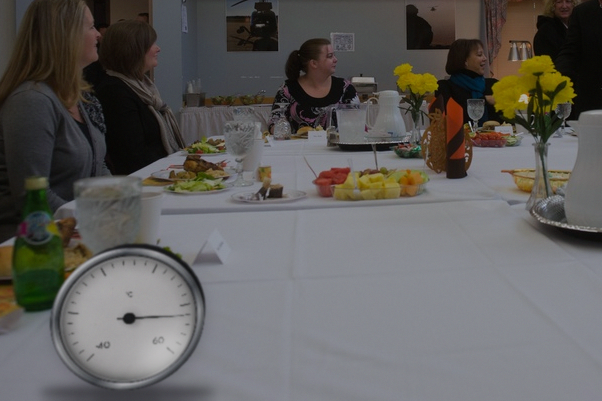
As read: 44 (°C)
